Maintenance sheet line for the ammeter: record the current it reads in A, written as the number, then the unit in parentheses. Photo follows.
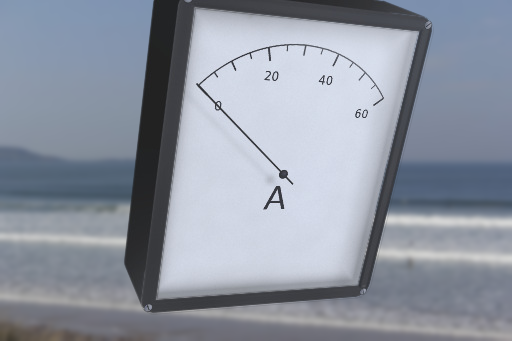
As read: 0 (A)
